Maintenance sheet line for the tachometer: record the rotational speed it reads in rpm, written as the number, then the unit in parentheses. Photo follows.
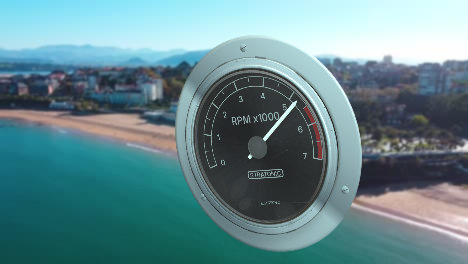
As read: 5250 (rpm)
